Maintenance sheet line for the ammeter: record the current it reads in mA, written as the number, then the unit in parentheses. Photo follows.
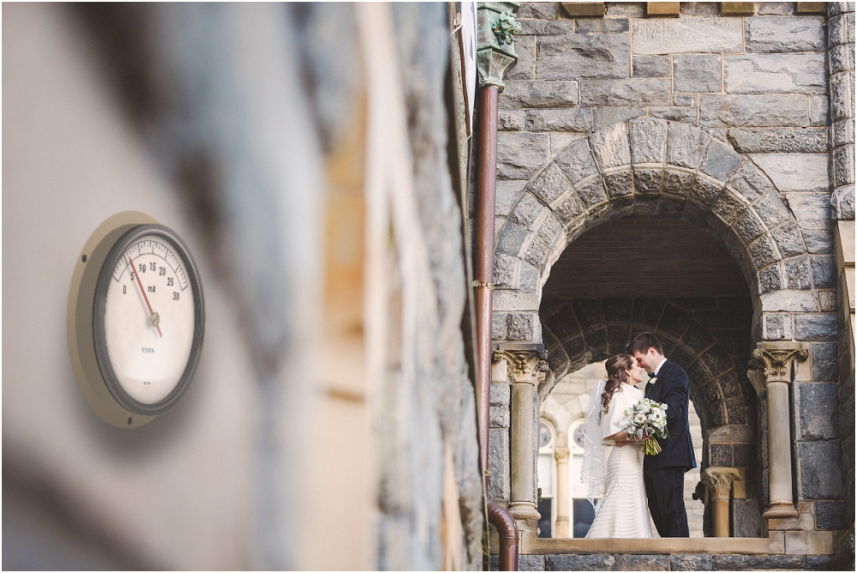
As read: 5 (mA)
